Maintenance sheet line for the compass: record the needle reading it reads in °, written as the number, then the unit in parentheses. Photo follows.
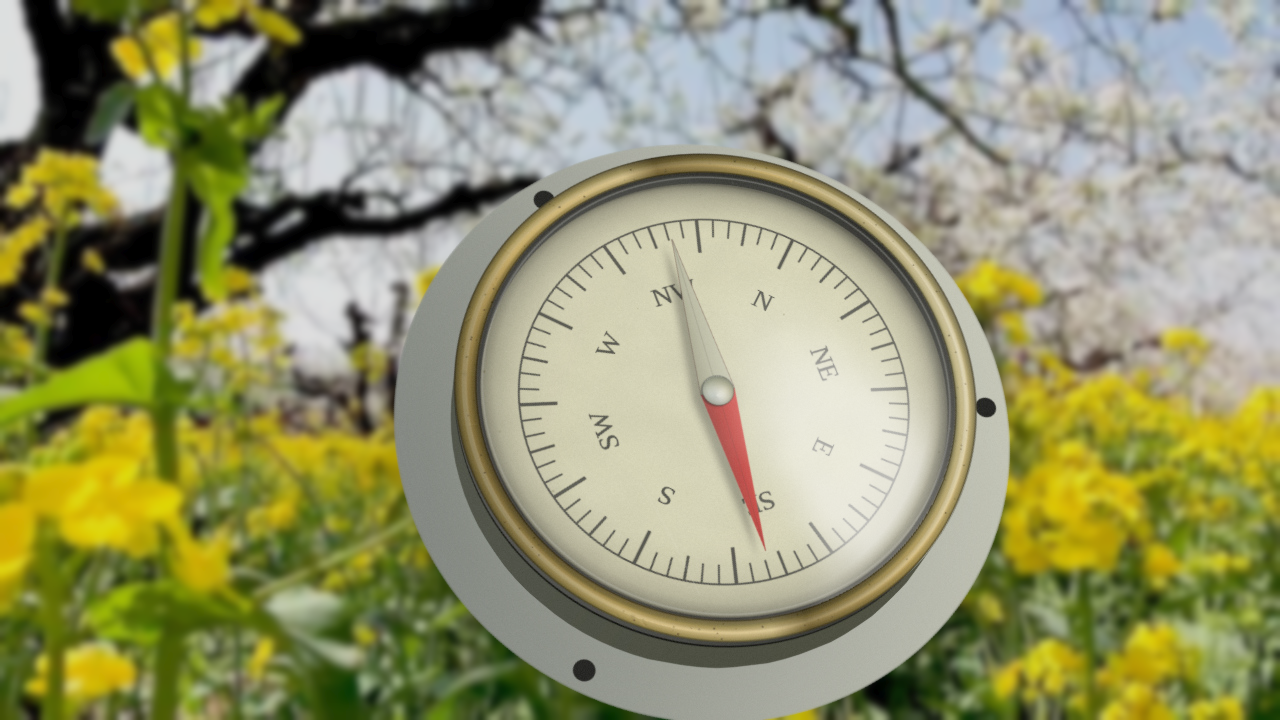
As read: 140 (°)
